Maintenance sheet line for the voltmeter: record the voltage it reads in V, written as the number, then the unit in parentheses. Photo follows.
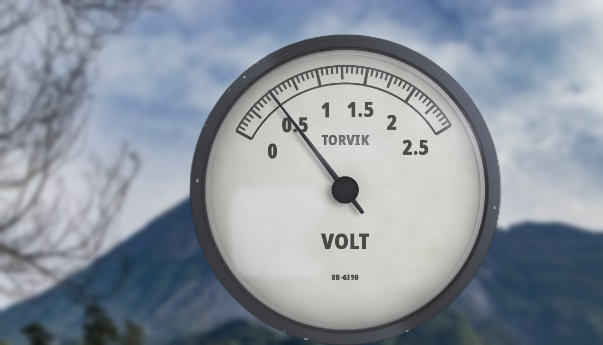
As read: 0.5 (V)
